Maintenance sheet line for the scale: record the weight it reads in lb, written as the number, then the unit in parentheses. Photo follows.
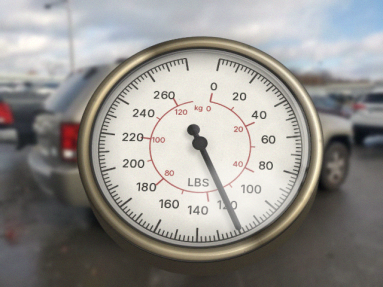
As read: 120 (lb)
